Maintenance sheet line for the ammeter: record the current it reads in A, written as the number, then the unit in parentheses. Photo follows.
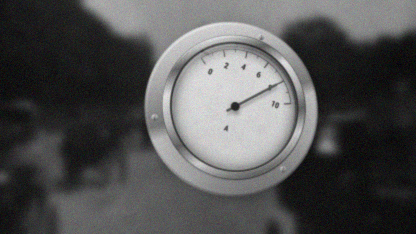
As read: 8 (A)
